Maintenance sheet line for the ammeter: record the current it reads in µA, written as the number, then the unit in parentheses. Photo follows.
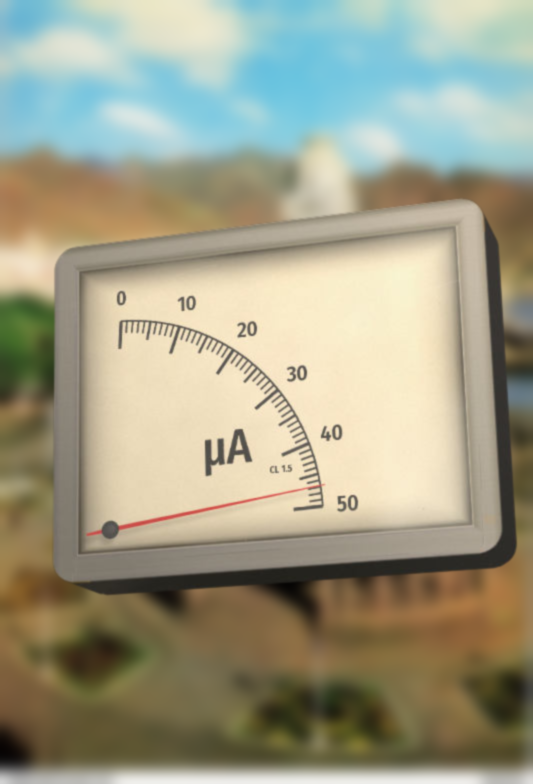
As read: 47 (µA)
